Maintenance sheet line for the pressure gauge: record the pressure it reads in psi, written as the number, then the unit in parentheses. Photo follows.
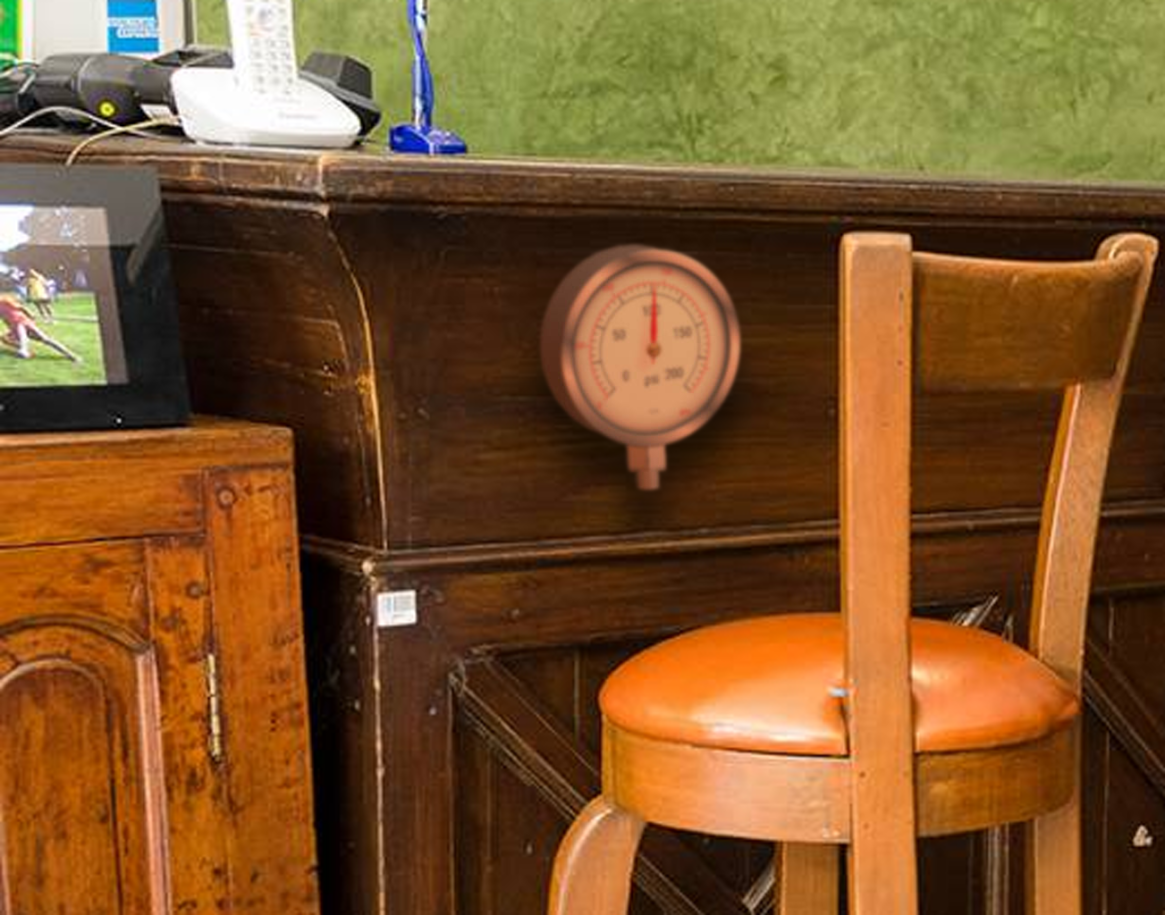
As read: 100 (psi)
